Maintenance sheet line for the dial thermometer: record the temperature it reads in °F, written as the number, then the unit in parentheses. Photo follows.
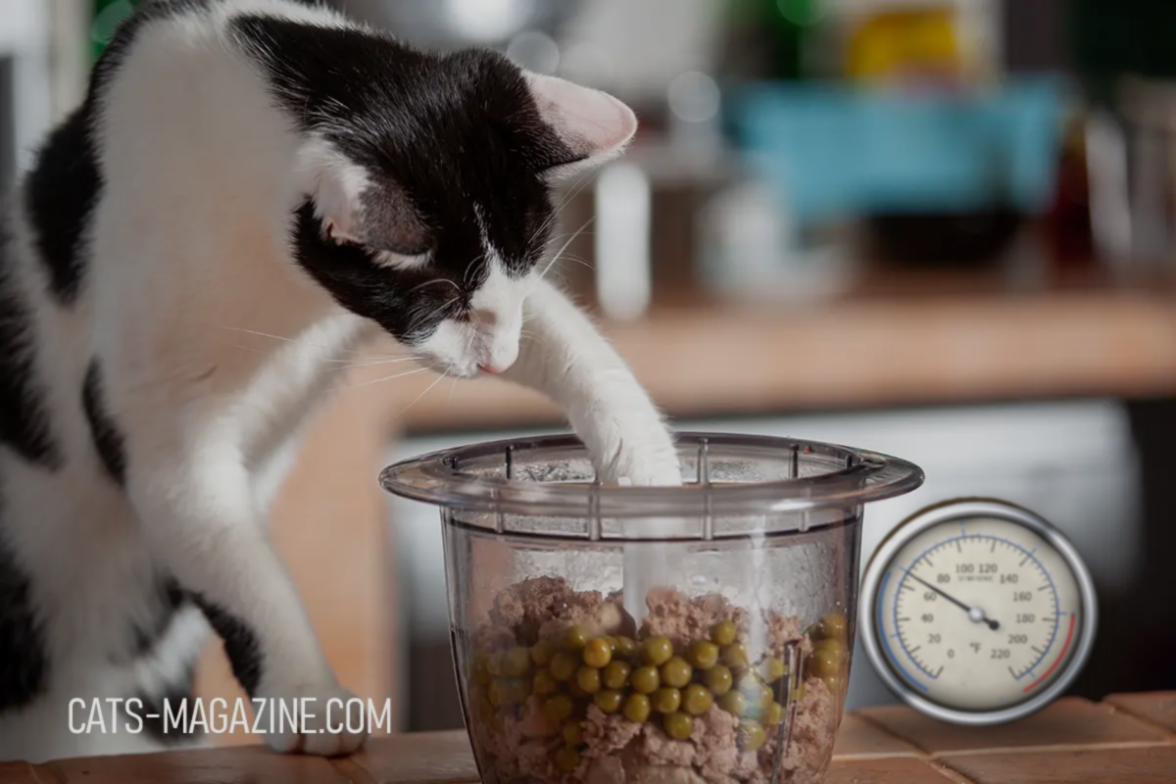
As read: 68 (°F)
